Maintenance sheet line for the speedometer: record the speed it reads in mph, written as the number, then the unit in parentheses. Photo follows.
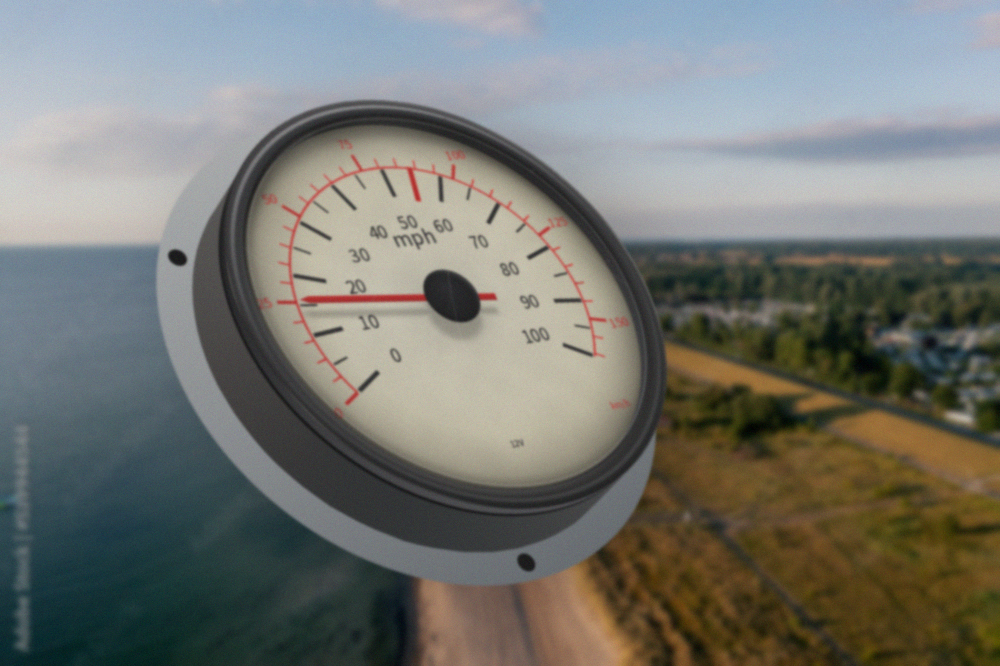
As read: 15 (mph)
